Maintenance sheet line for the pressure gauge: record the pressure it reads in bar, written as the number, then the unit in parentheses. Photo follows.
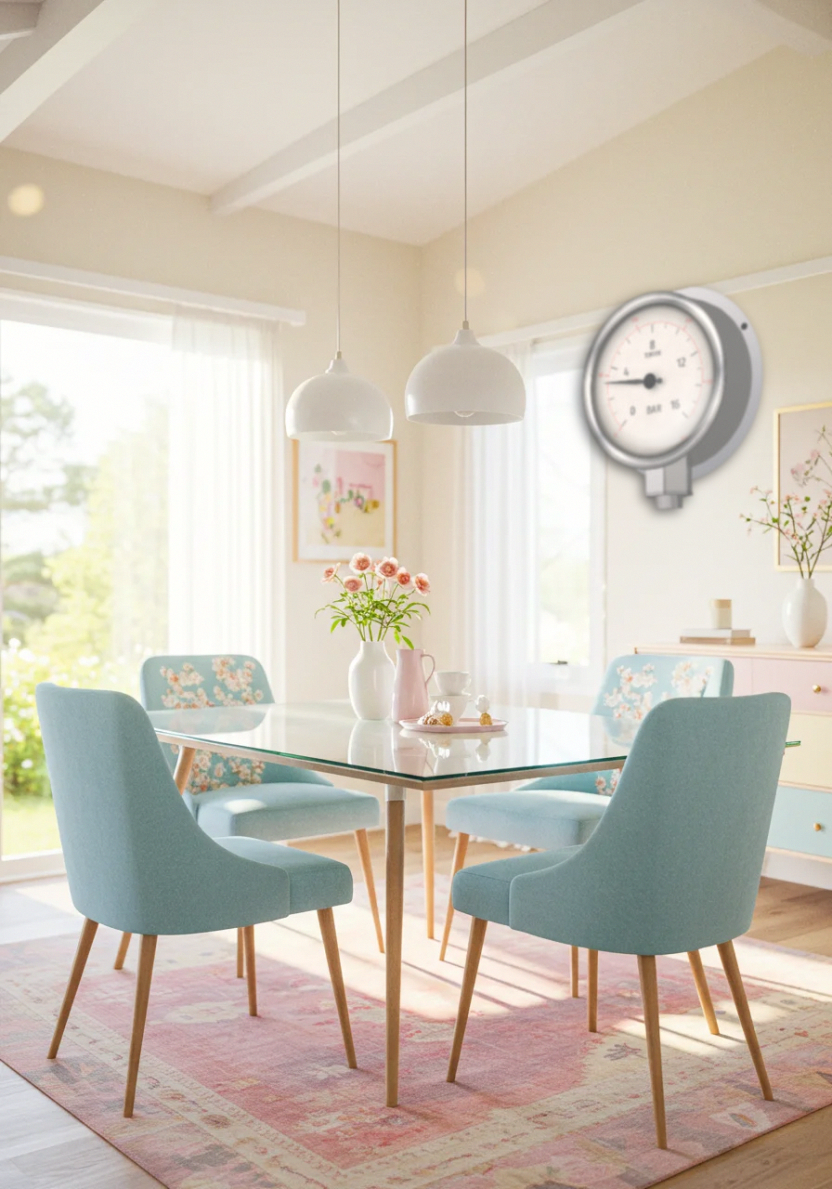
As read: 3 (bar)
